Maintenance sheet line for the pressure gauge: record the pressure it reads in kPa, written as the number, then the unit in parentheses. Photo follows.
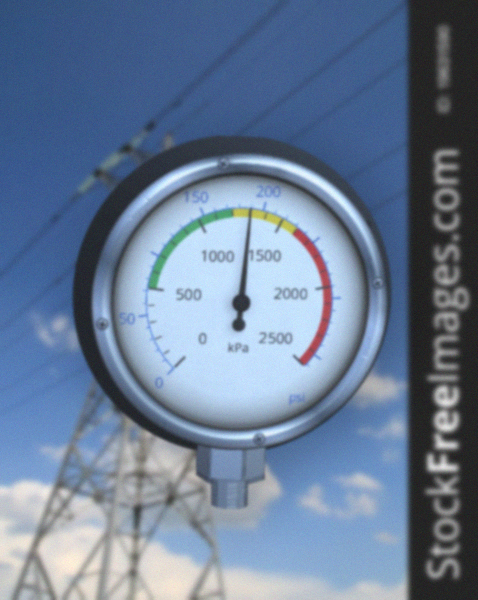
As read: 1300 (kPa)
